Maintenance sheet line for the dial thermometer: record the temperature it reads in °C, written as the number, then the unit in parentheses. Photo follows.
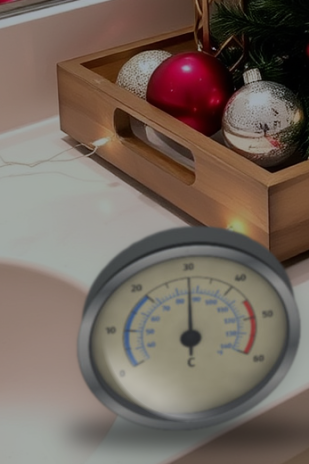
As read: 30 (°C)
